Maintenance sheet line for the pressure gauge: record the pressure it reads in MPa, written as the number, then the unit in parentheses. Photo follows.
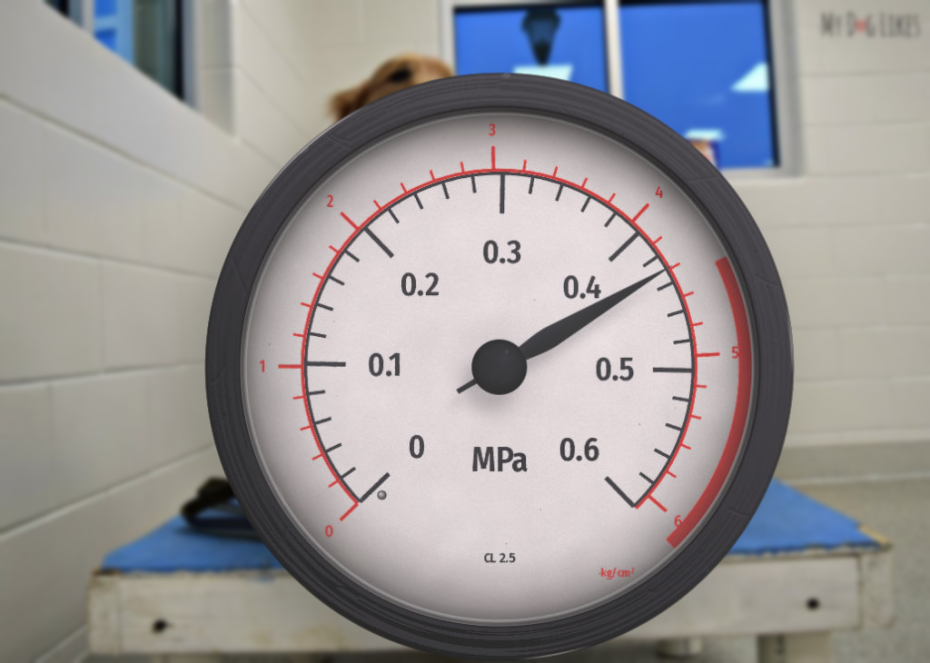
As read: 0.43 (MPa)
